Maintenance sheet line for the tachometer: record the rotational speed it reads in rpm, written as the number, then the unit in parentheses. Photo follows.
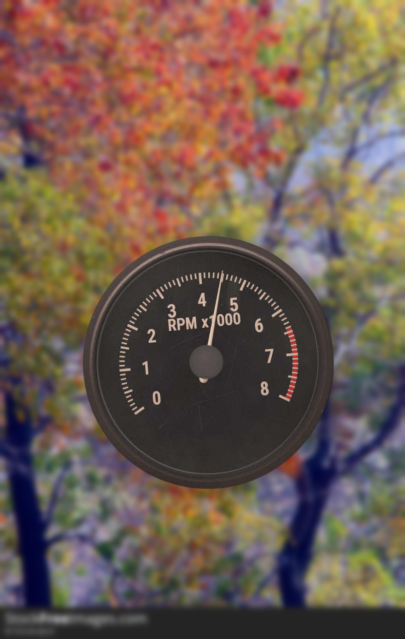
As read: 4500 (rpm)
